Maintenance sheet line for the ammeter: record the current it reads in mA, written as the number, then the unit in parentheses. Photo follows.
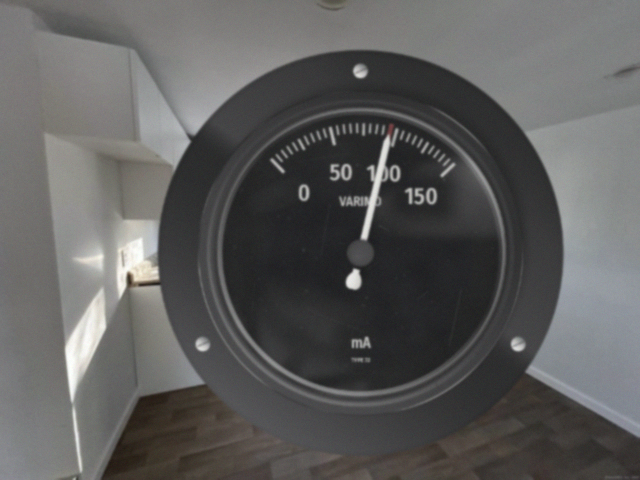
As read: 95 (mA)
